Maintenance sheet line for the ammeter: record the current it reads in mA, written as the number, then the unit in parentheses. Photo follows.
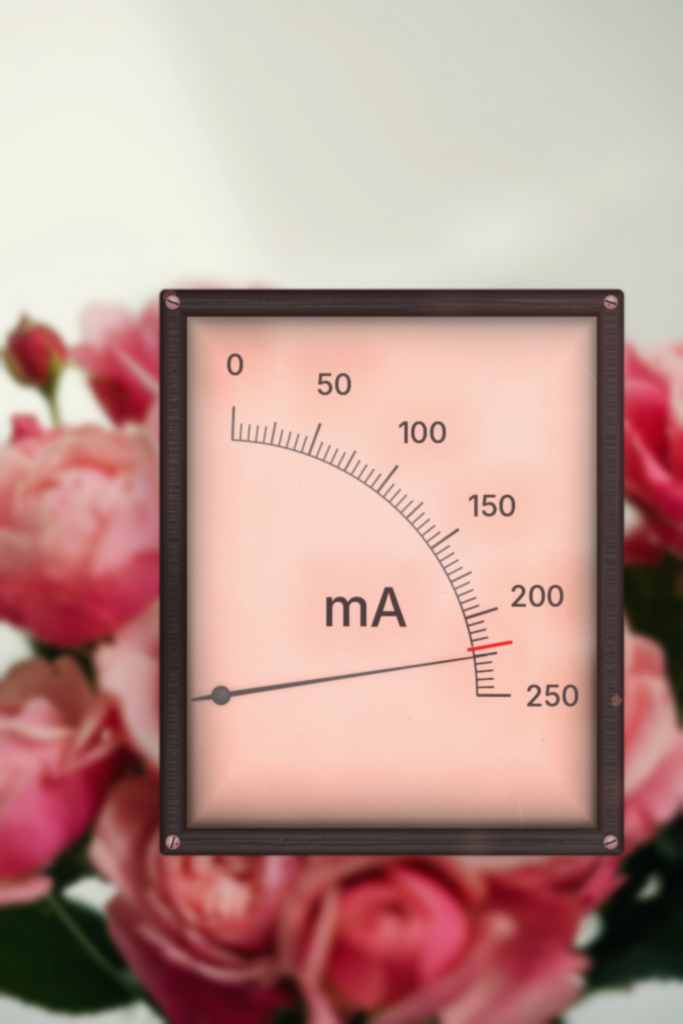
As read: 225 (mA)
